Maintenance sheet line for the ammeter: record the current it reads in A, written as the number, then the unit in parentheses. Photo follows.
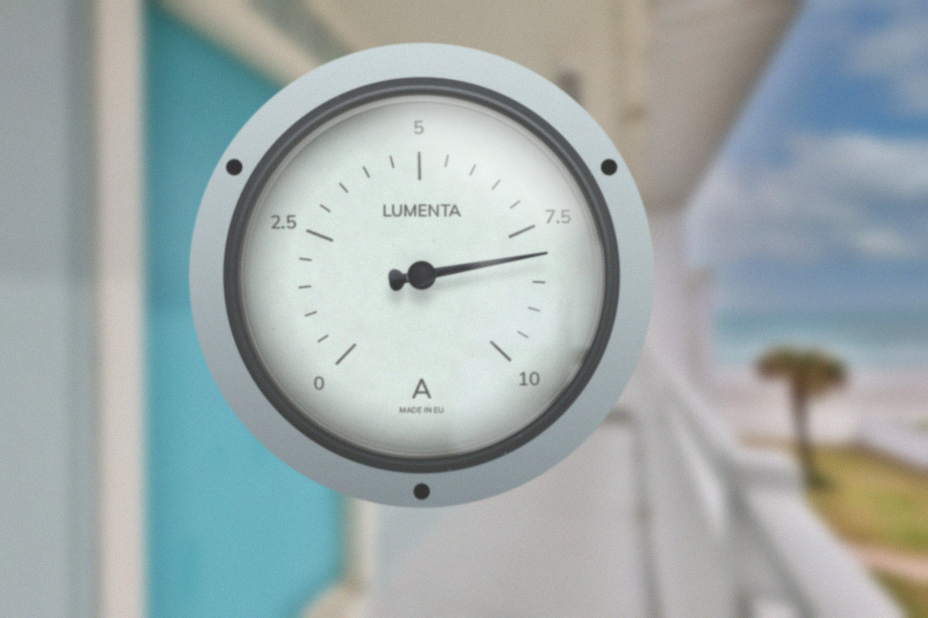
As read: 8 (A)
